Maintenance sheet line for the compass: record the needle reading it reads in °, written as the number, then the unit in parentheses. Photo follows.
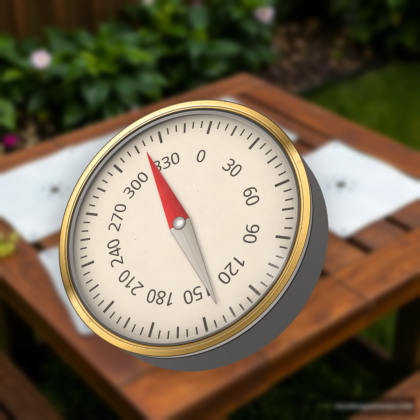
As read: 320 (°)
